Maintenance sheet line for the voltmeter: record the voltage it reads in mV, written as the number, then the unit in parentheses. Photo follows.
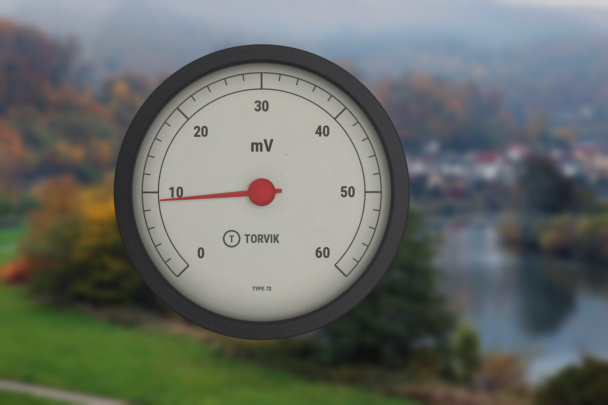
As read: 9 (mV)
